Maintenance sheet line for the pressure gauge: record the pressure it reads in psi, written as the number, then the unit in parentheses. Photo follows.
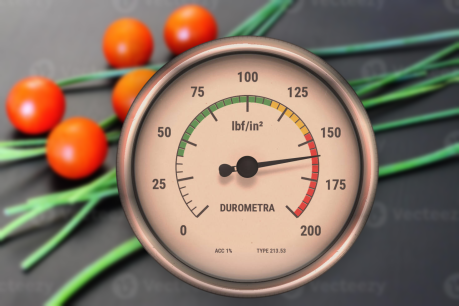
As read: 160 (psi)
